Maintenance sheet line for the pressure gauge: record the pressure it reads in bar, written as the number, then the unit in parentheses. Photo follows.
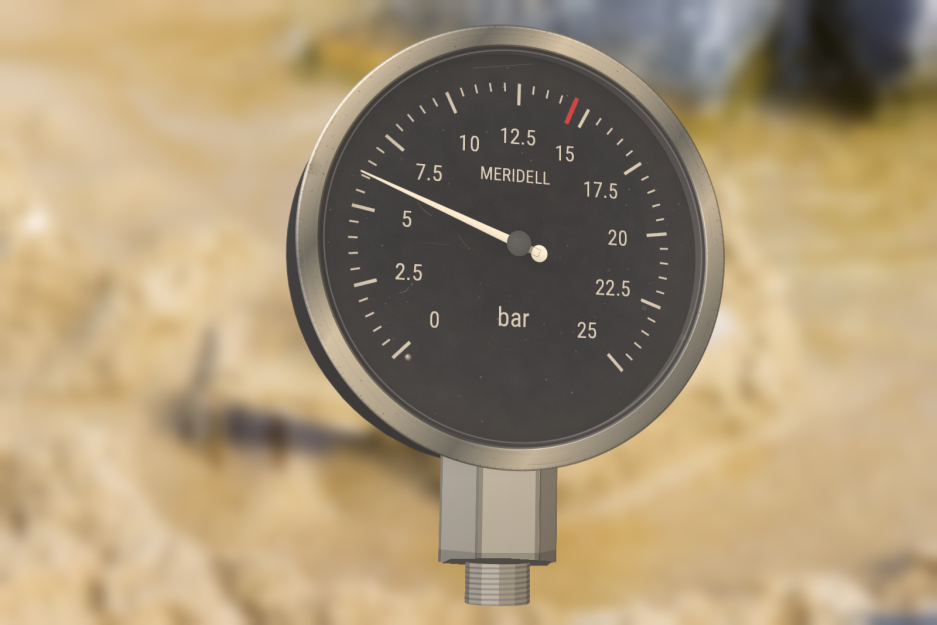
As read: 6 (bar)
